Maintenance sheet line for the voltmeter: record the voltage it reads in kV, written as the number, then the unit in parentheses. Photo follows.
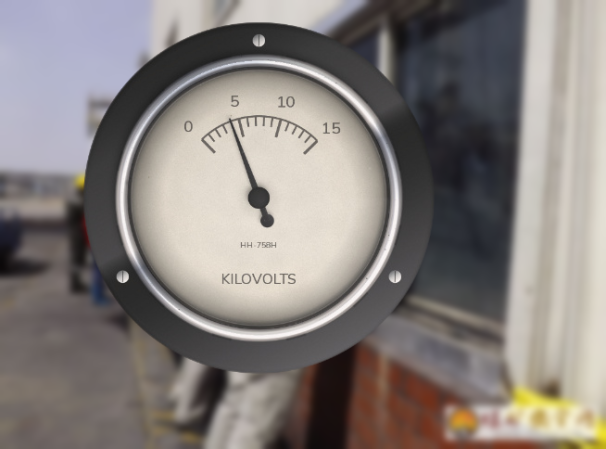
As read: 4 (kV)
